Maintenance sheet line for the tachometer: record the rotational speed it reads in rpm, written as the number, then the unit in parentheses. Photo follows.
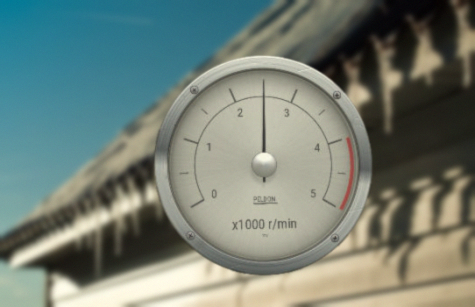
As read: 2500 (rpm)
